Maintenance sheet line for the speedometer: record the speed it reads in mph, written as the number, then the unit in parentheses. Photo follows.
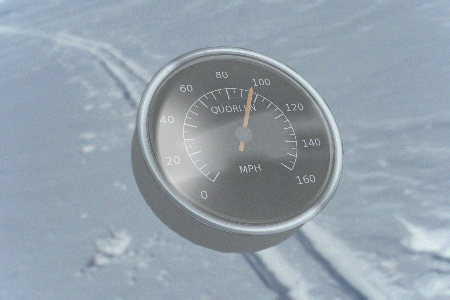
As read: 95 (mph)
